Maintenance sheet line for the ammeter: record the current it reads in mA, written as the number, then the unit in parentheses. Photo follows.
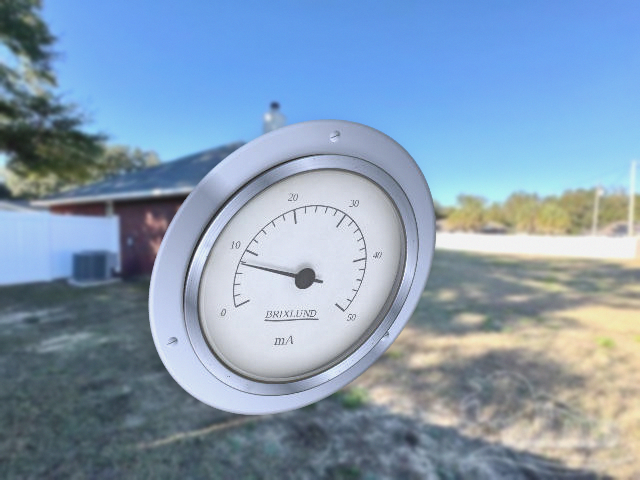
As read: 8 (mA)
